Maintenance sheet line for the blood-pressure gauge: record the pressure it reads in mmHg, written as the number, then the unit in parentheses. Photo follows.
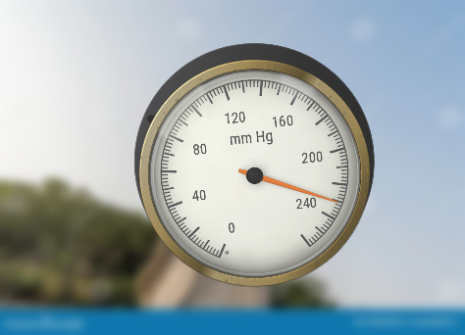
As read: 230 (mmHg)
